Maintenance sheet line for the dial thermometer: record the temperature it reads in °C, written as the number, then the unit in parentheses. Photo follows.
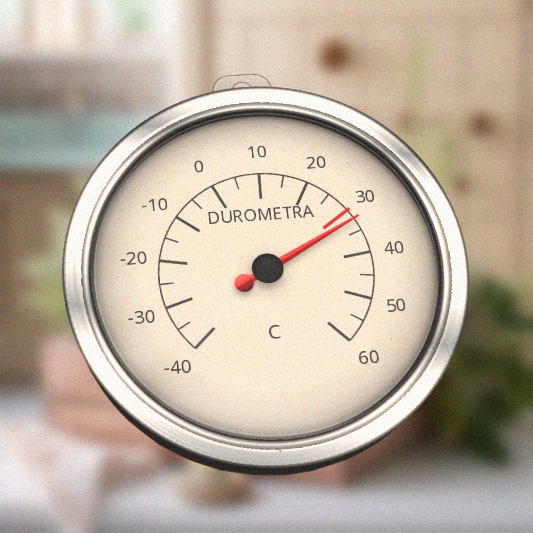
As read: 32.5 (°C)
